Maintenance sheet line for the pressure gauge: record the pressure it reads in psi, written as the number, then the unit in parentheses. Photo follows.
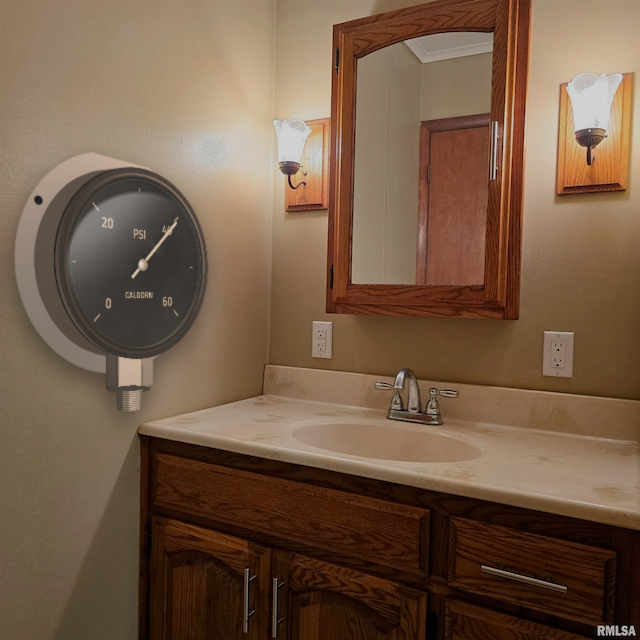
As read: 40 (psi)
